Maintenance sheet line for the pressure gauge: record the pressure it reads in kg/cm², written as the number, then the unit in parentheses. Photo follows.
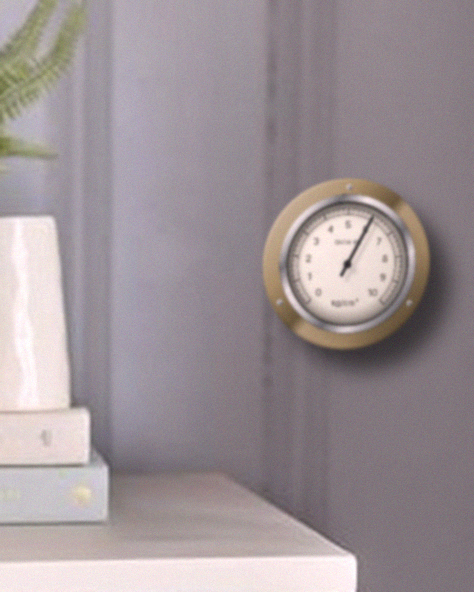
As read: 6 (kg/cm²)
